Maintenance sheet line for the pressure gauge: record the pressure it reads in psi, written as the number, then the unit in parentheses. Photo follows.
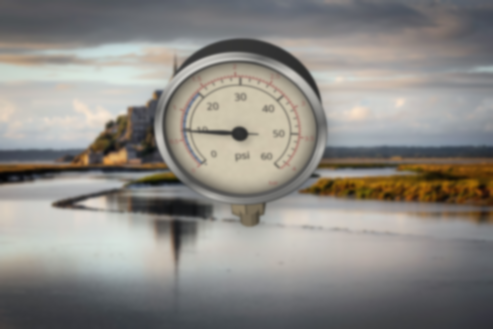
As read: 10 (psi)
